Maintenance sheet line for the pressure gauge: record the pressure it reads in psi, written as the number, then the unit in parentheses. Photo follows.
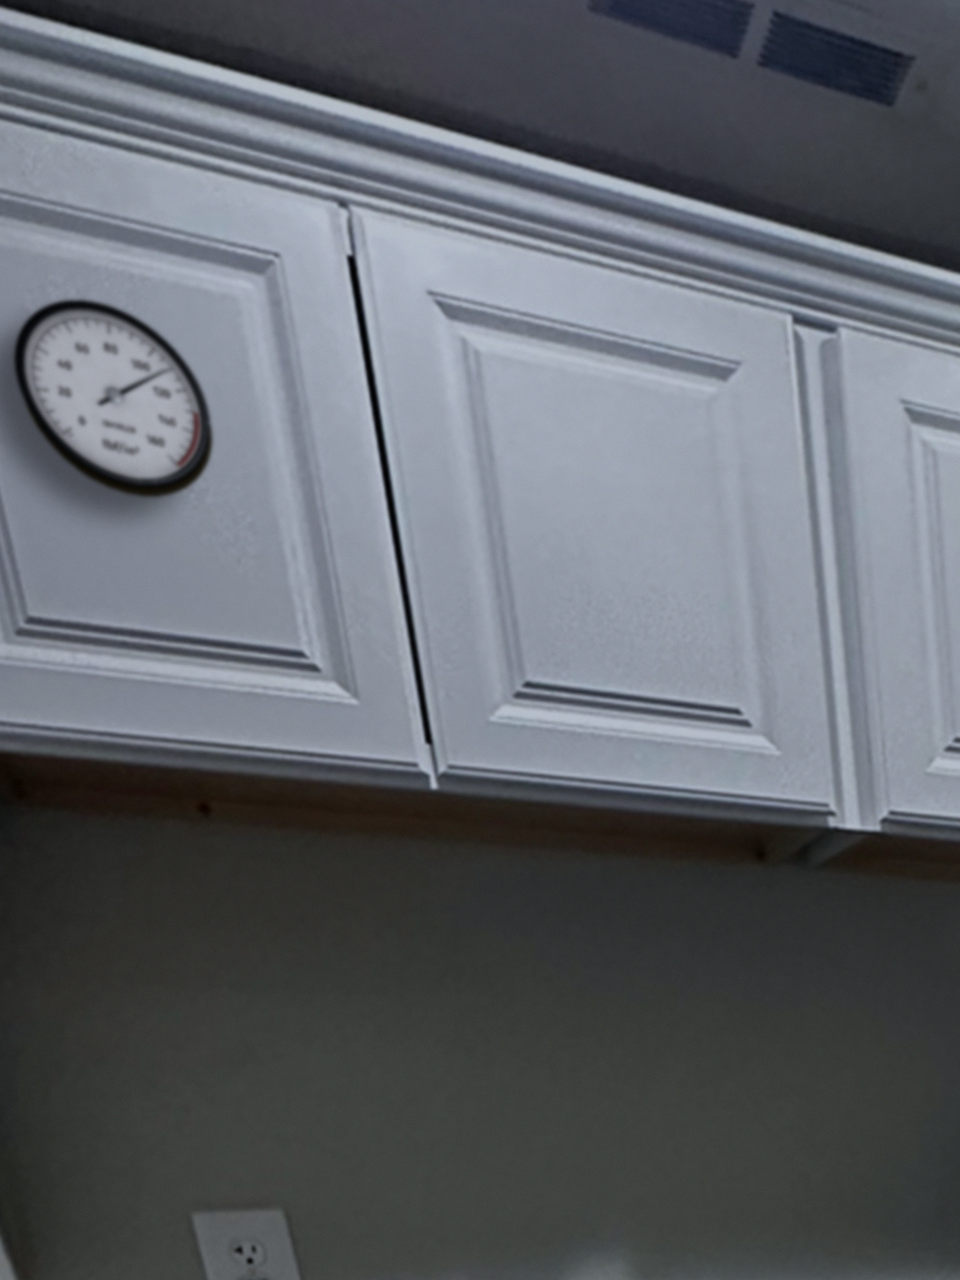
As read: 110 (psi)
